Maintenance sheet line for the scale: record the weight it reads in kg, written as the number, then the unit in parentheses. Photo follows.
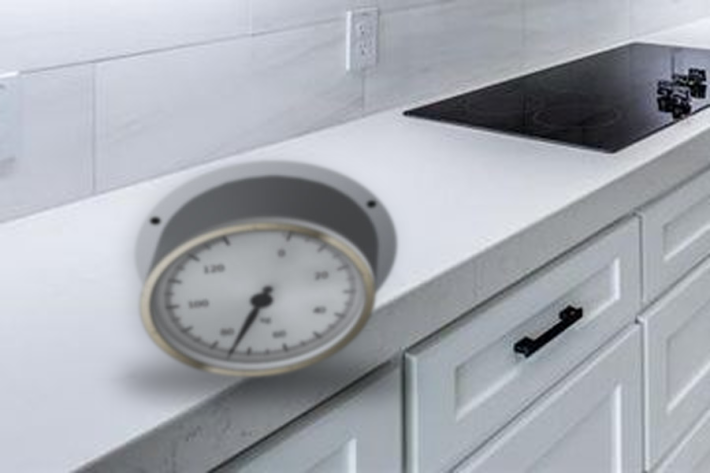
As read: 75 (kg)
